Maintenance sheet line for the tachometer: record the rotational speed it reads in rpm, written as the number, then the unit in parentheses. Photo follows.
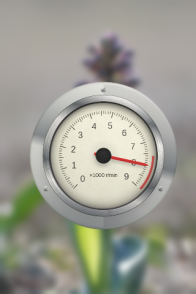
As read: 8000 (rpm)
